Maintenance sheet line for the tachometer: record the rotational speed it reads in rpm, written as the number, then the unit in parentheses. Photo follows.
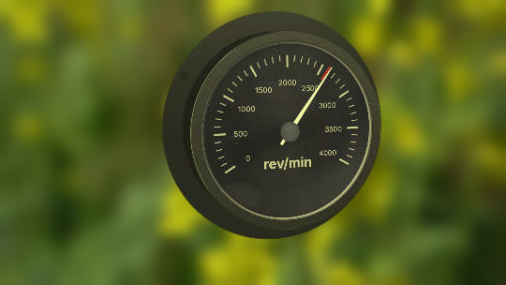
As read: 2600 (rpm)
